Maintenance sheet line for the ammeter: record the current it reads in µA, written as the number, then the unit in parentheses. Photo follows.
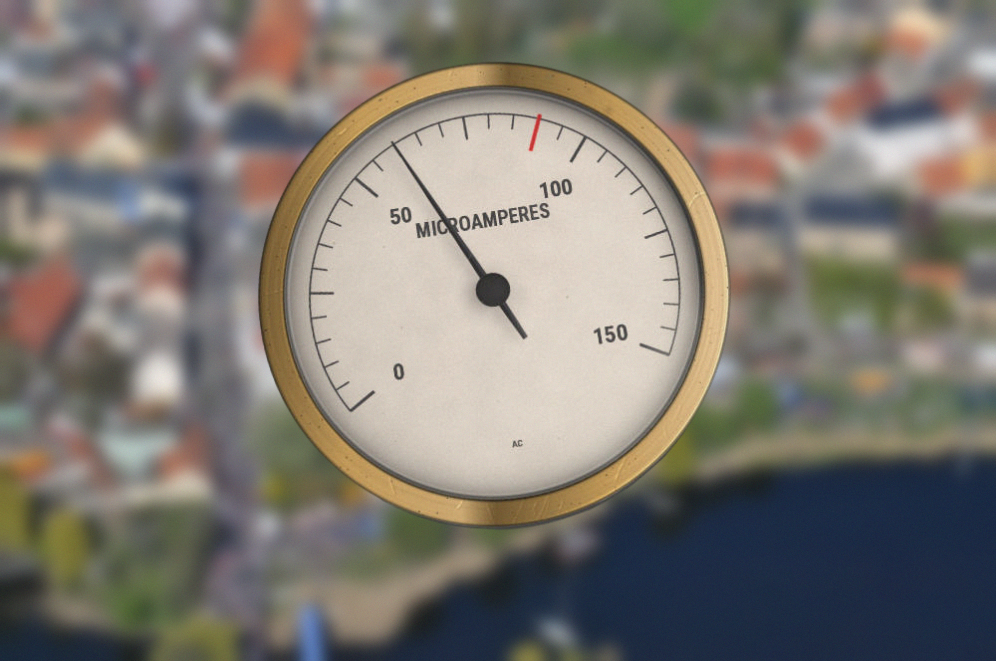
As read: 60 (µA)
